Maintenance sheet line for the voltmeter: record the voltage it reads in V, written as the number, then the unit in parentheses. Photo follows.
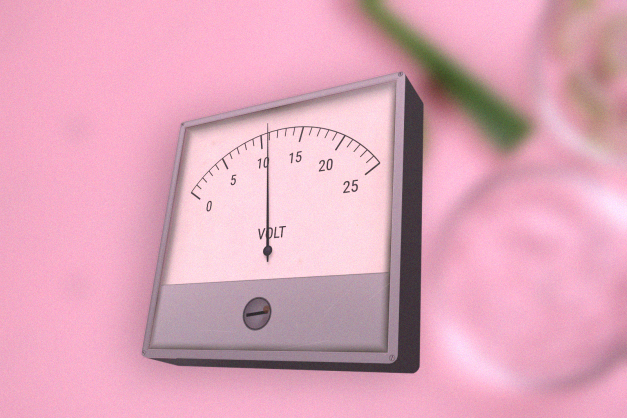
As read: 11 (V)
